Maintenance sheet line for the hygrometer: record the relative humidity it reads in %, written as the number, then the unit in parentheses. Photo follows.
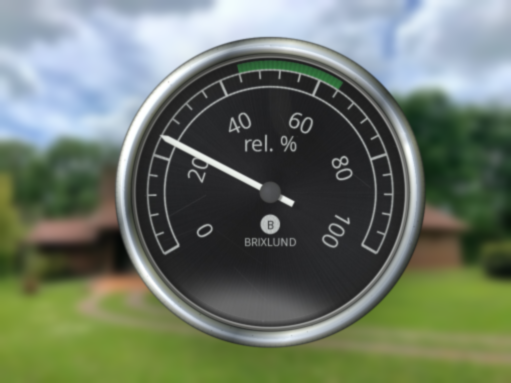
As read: 24 (%)
